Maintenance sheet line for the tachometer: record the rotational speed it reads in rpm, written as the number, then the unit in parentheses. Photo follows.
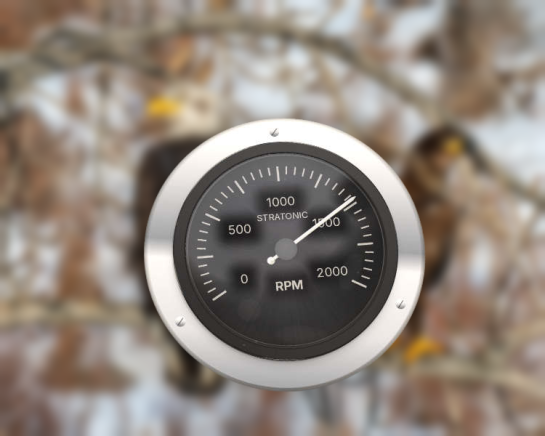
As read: 1475 (rpm)
